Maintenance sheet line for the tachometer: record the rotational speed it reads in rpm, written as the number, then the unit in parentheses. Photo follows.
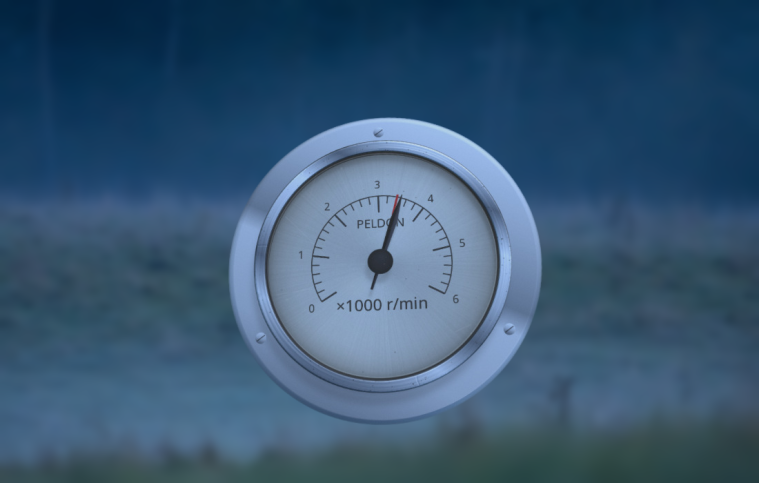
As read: 3500 (rpm)
